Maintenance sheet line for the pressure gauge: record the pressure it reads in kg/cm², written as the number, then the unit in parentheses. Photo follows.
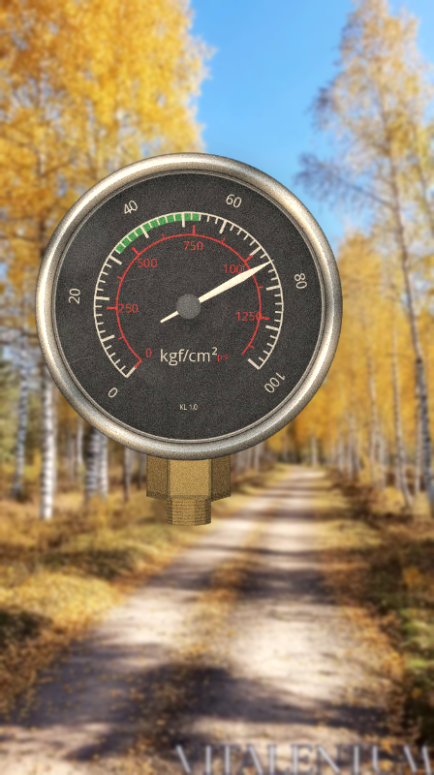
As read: 74 (kg/cm²)
